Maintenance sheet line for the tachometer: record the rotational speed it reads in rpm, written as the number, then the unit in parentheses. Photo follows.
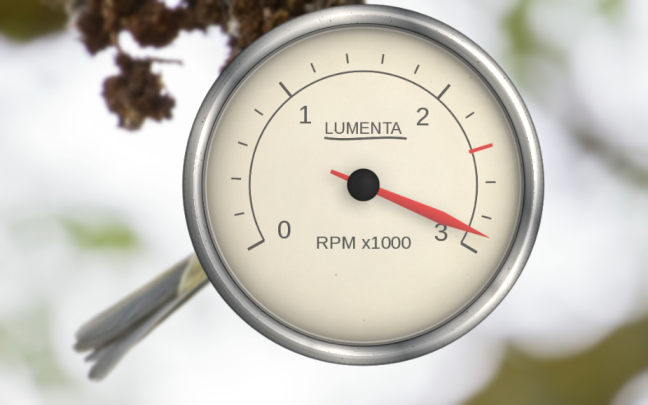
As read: 2900 (rpm)
